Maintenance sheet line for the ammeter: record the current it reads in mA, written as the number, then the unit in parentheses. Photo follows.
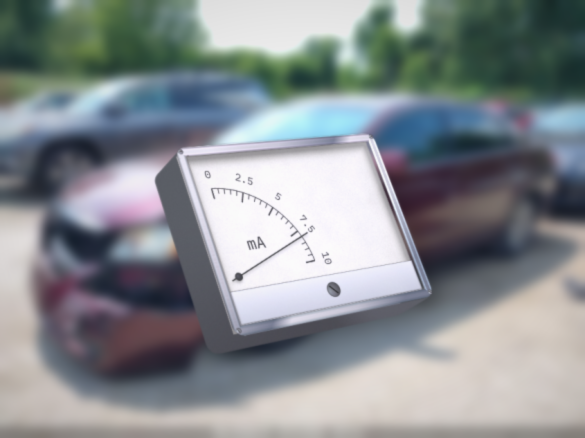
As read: 8 (mA)
